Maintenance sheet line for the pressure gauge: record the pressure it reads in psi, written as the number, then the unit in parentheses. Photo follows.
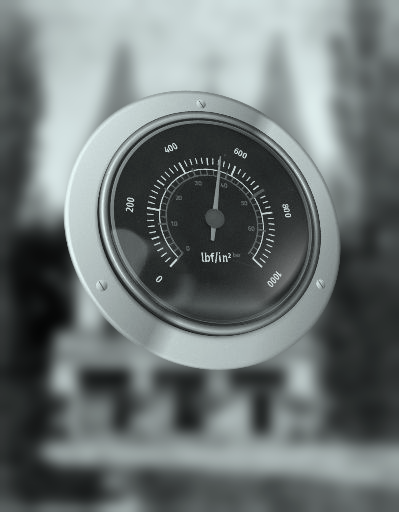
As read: 540 (psi)
